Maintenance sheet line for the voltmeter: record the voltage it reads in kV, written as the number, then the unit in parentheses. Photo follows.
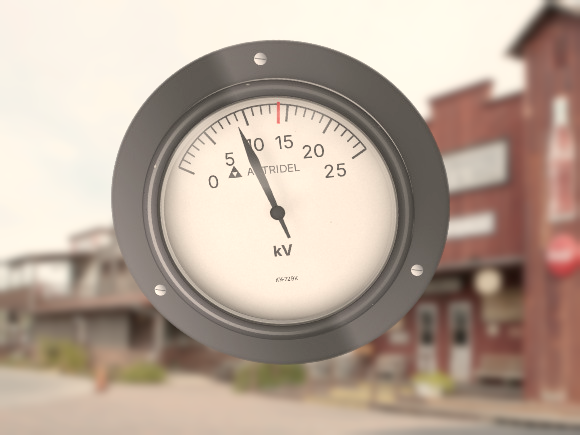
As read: 9 (kV)
